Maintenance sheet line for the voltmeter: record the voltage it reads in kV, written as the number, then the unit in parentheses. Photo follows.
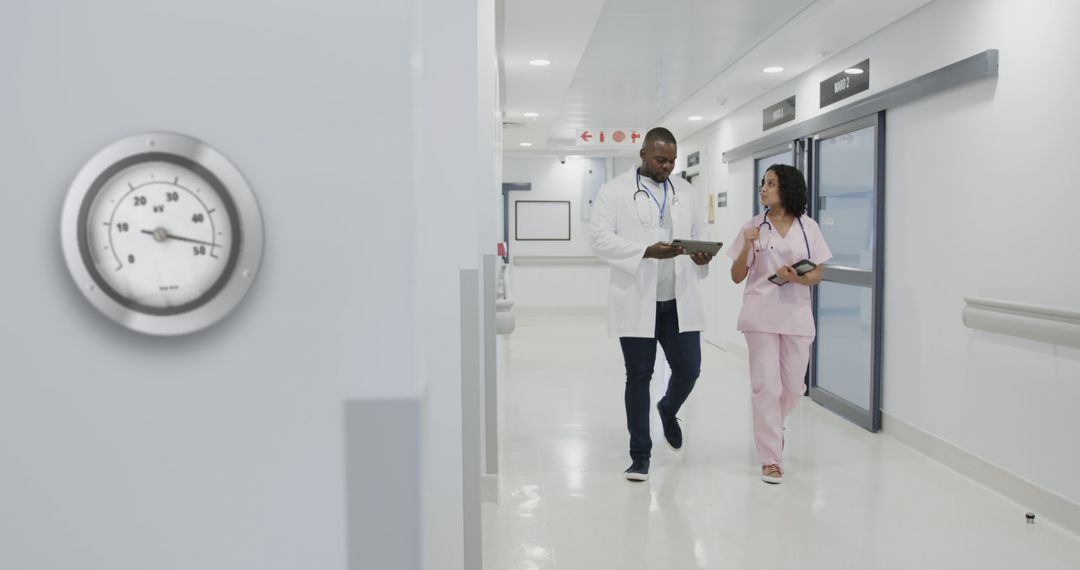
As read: 47.5 (kV)
